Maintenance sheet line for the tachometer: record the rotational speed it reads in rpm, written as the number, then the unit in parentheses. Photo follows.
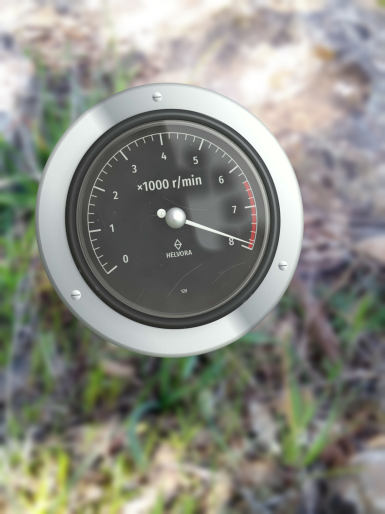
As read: 7900 (rpm)
